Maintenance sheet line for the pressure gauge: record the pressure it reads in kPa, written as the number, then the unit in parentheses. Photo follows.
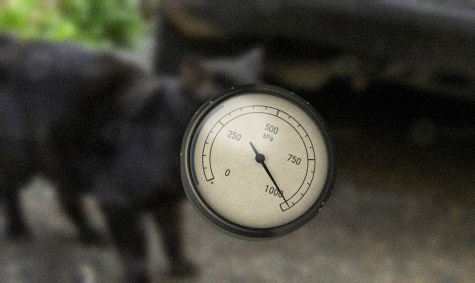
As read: 975 (kPa)
